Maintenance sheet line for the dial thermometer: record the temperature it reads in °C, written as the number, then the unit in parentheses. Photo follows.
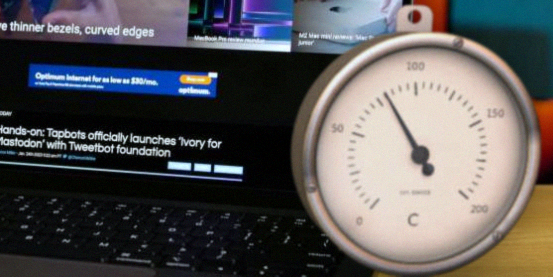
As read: 80 (°C)
